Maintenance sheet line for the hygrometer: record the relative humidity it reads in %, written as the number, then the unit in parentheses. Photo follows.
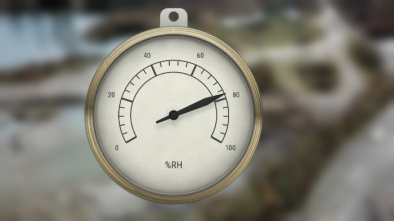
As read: 78 (%)
